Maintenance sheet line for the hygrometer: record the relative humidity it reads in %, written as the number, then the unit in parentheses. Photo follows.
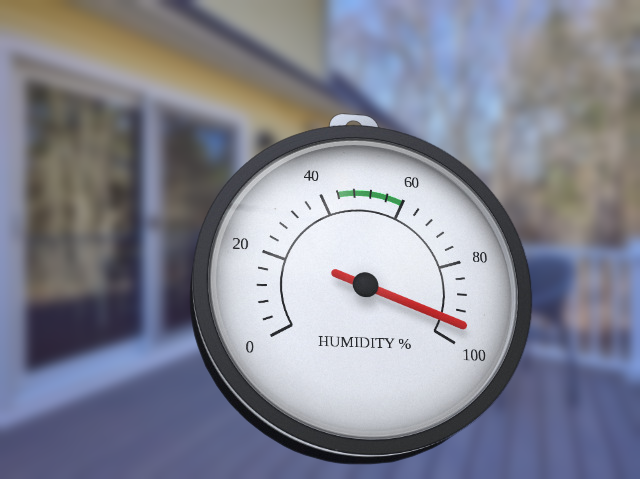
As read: 96 (%)
